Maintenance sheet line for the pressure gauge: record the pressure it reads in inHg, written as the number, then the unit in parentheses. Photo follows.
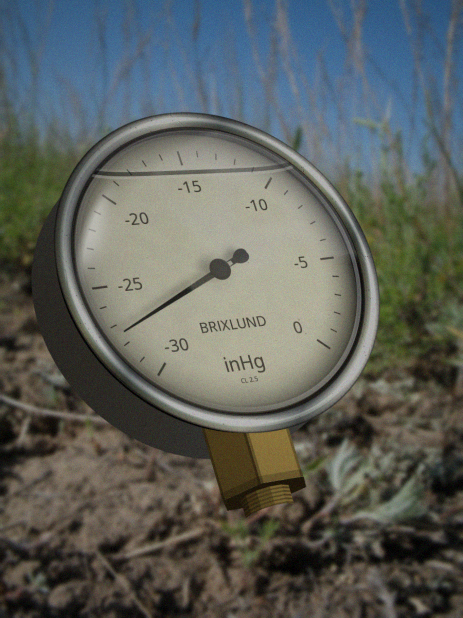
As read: -27.5 (inHg)
